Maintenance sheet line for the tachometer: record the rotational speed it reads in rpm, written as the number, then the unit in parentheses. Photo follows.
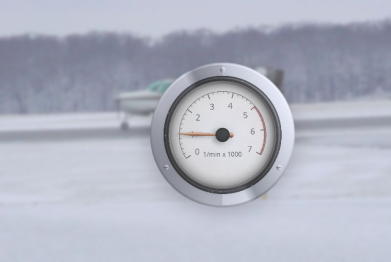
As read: 1000 (rpm)
